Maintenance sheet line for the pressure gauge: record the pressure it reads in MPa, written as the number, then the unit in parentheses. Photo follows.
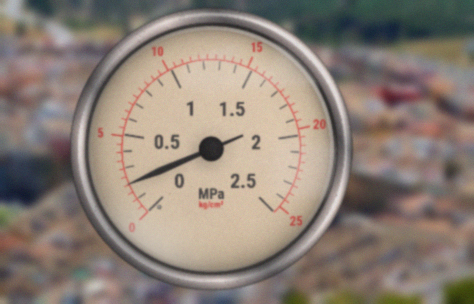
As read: 0.2 (MPa)
